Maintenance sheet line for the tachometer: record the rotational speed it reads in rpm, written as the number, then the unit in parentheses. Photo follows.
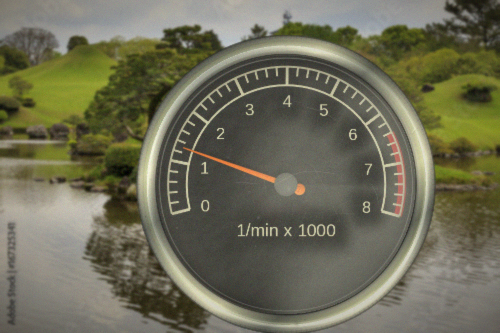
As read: 1300 (rpm)
